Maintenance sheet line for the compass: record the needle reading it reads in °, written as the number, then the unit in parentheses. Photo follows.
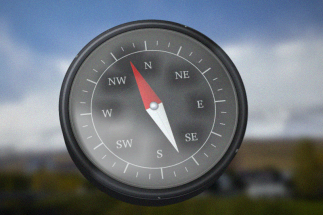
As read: 340 (°)
